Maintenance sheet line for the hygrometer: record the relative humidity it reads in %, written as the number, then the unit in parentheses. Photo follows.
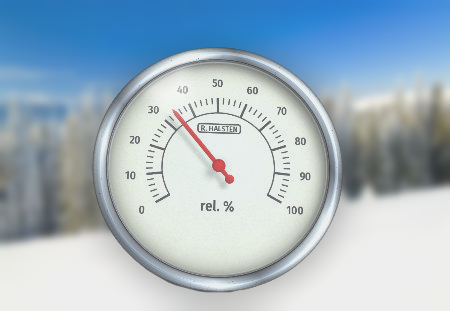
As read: 34 (%)
